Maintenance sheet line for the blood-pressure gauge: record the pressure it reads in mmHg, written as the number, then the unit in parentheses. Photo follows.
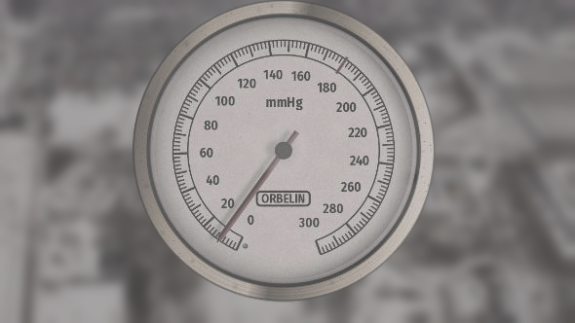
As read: 10 (mmHg)
